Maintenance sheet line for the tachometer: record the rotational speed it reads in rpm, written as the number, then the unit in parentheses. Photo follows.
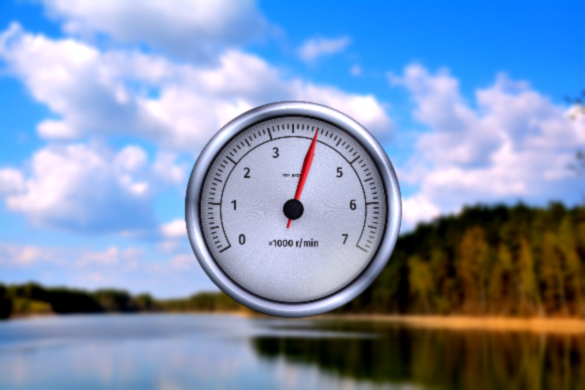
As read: 4000 (rpm)
